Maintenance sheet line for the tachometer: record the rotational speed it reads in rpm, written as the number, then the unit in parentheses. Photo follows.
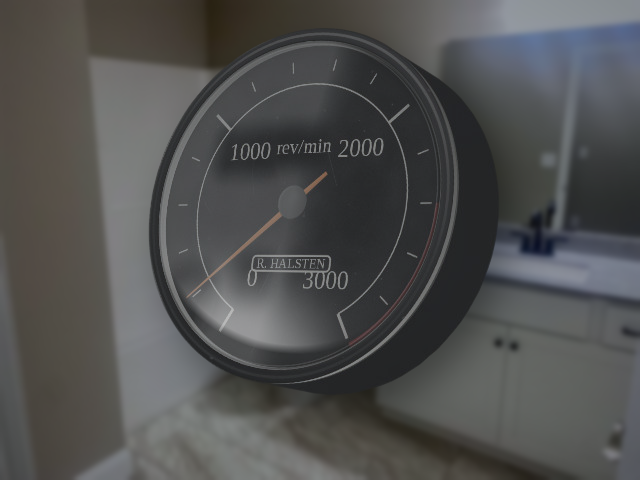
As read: 200 (rpm)
